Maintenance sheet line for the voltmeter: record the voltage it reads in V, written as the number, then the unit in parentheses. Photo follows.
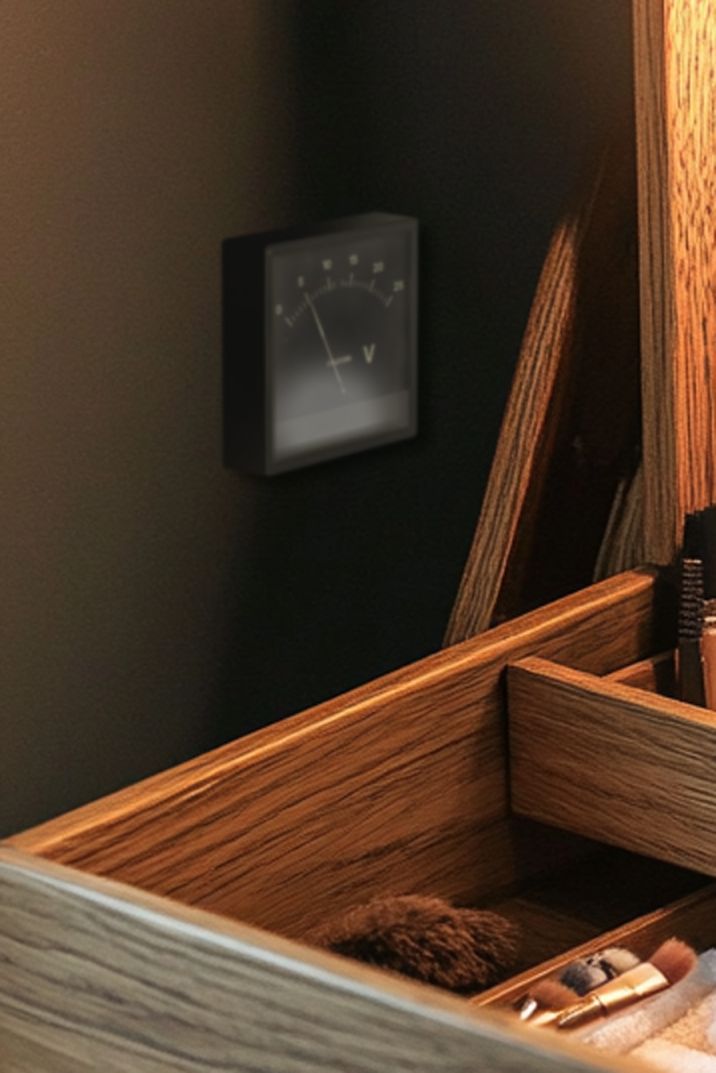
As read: 5 (V)
